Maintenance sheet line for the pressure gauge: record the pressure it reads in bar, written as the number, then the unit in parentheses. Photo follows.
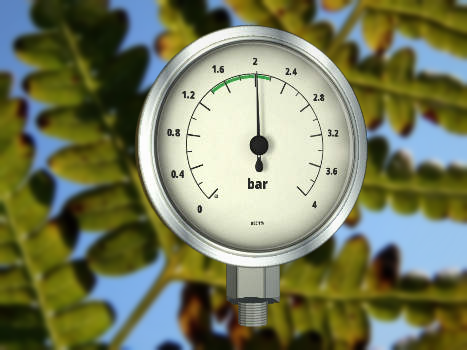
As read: 2 (bar)
